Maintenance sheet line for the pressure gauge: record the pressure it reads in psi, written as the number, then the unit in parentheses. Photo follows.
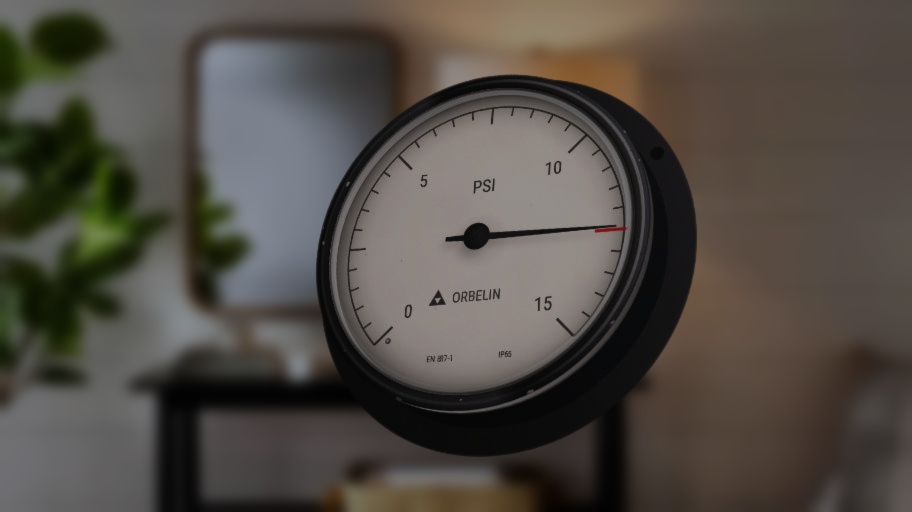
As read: 12.5 (psi)
